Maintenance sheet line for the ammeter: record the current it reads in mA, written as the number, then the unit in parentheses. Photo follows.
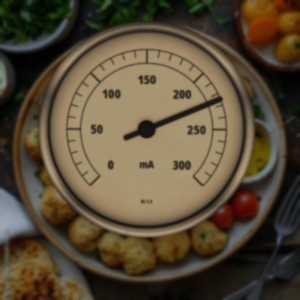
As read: 225 (mA)
